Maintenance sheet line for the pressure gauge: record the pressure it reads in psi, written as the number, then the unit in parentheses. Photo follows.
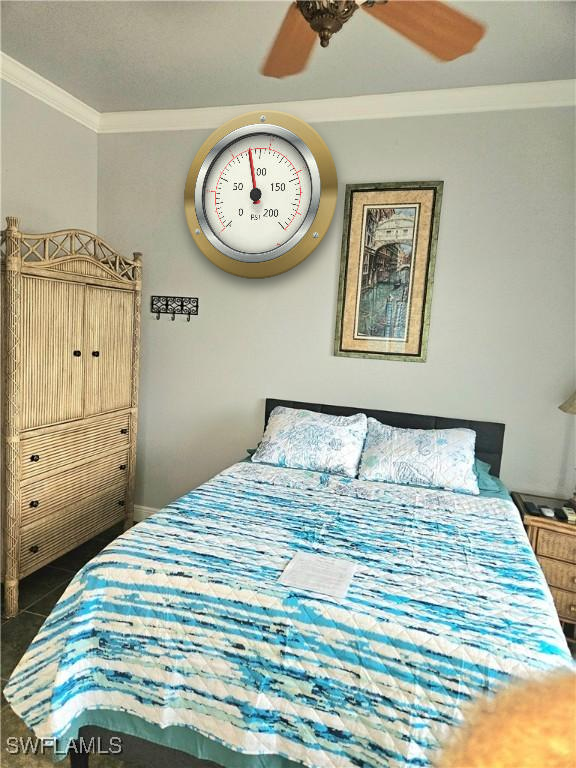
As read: 90 (psi)
